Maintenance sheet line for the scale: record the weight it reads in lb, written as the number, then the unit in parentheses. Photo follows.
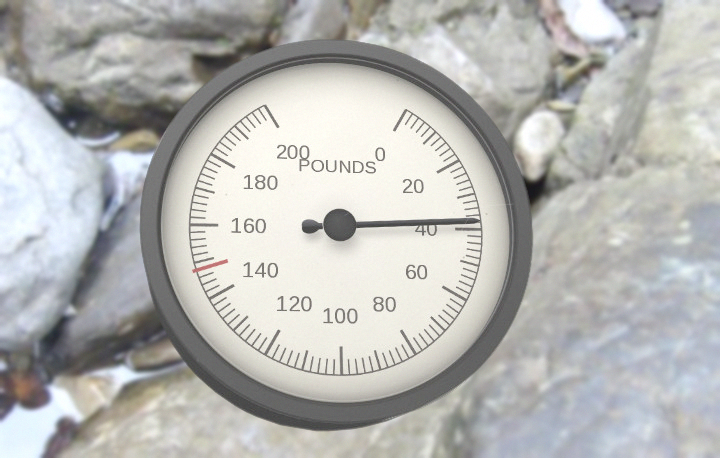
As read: 38 (lb)
